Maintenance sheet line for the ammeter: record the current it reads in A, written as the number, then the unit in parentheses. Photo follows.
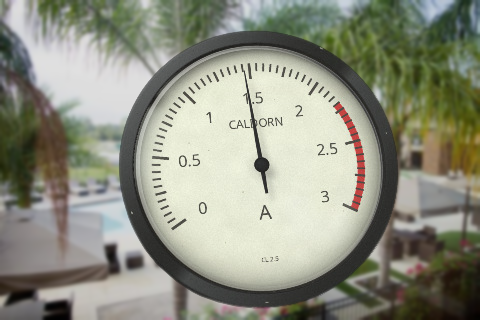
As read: 1.45 (A)
